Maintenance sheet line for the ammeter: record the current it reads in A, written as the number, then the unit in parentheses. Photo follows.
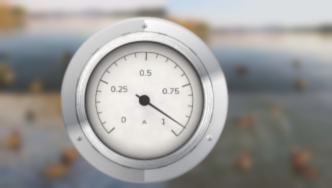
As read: 0.95 (A)
